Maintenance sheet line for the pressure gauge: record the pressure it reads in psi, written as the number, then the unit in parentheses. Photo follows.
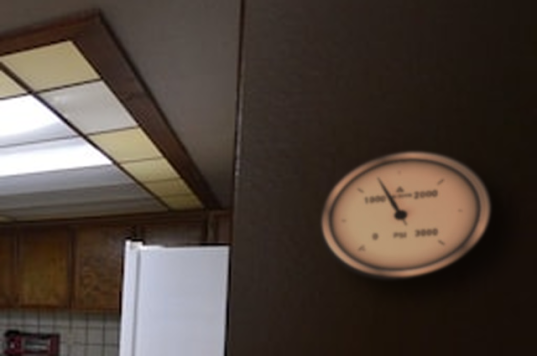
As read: 1250 (psi)
